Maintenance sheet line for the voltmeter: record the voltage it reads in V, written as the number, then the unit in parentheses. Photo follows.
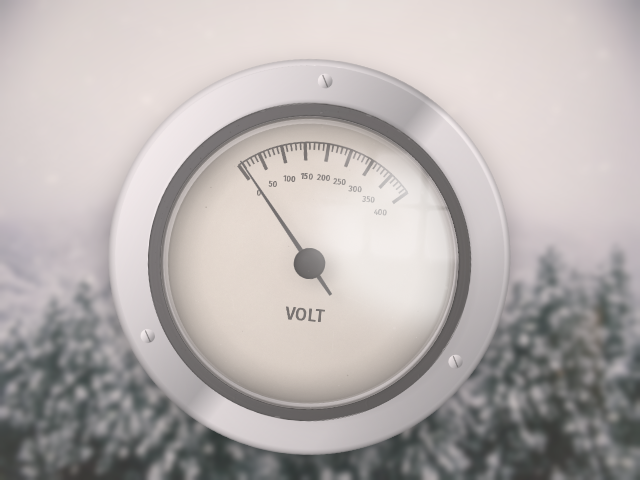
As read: 10 (V)
